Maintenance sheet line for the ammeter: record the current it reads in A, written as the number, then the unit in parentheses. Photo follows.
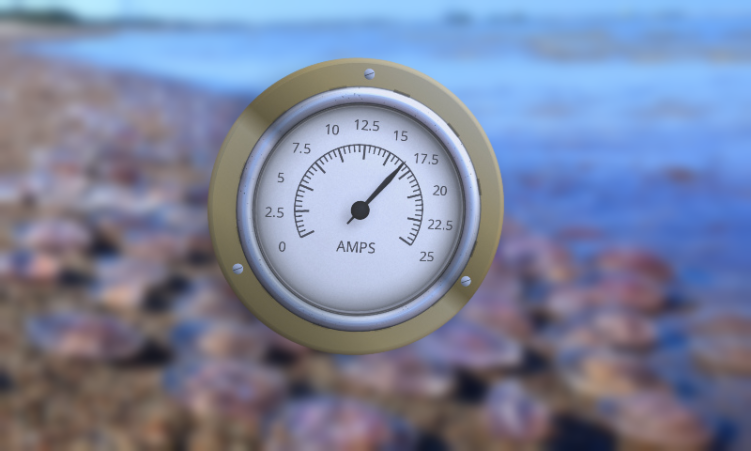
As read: 16.5 (A)
